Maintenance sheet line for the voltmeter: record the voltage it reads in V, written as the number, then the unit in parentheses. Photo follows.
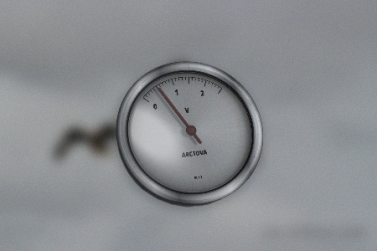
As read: 0.5 (V)
